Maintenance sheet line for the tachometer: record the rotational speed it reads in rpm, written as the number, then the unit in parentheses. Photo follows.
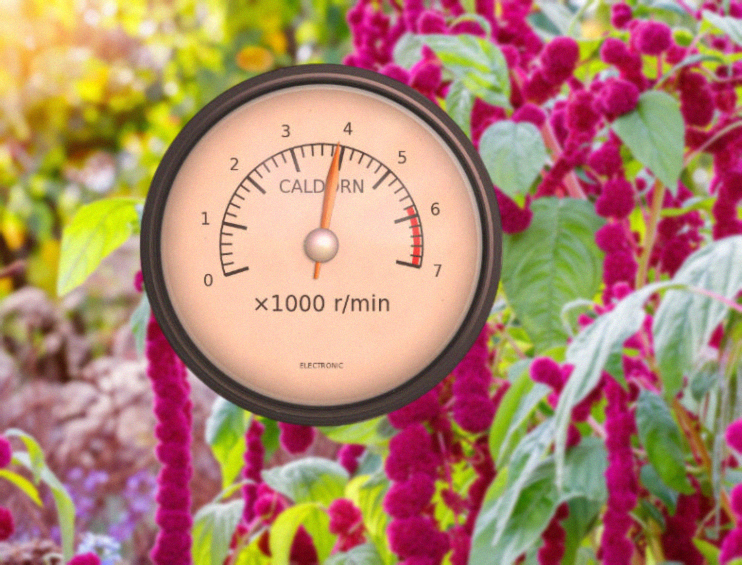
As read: 3900 (rpm)
